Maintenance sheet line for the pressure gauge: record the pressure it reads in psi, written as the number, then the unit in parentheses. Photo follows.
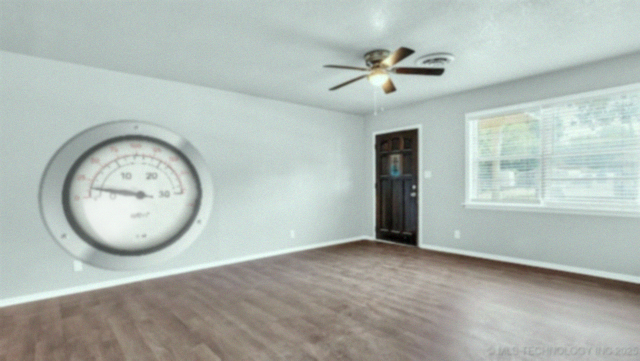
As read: 2 (psi)
